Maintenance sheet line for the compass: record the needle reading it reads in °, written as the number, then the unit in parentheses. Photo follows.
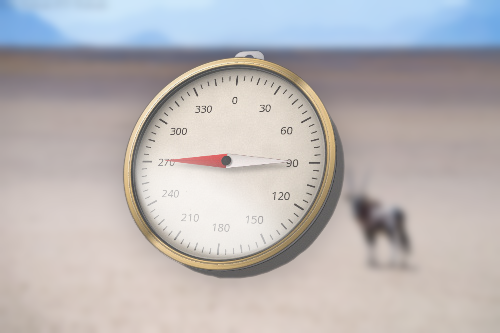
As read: 270 (°)
